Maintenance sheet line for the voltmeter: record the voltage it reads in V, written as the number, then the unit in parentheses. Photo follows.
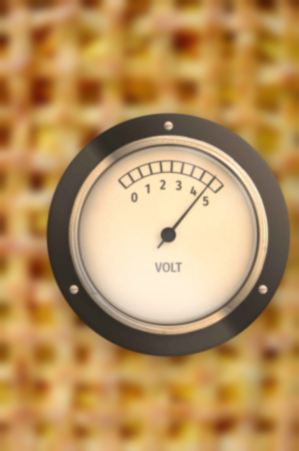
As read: 4.5 (V)
